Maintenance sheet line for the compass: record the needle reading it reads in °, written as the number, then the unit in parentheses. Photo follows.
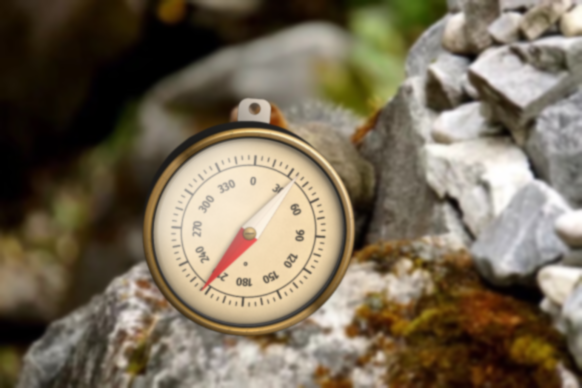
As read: 215 (°)
